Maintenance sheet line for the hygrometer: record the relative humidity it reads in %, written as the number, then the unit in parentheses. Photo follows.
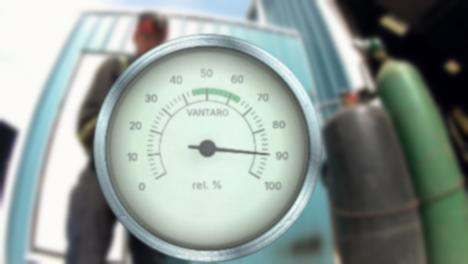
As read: 90 (%)
